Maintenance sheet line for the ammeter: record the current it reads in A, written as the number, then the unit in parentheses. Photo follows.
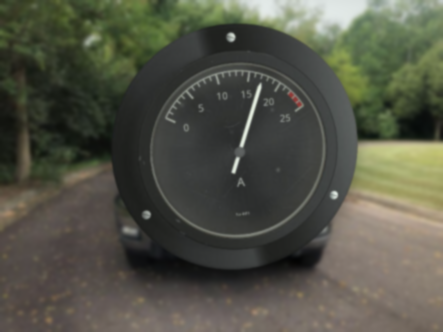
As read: 17 (A)
